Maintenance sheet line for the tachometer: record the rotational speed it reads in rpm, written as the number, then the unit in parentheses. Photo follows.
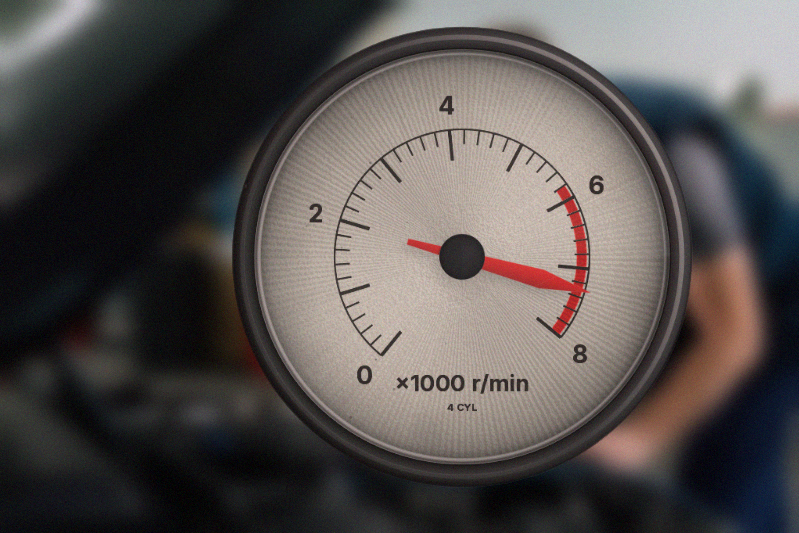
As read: 7300 (rpm)
